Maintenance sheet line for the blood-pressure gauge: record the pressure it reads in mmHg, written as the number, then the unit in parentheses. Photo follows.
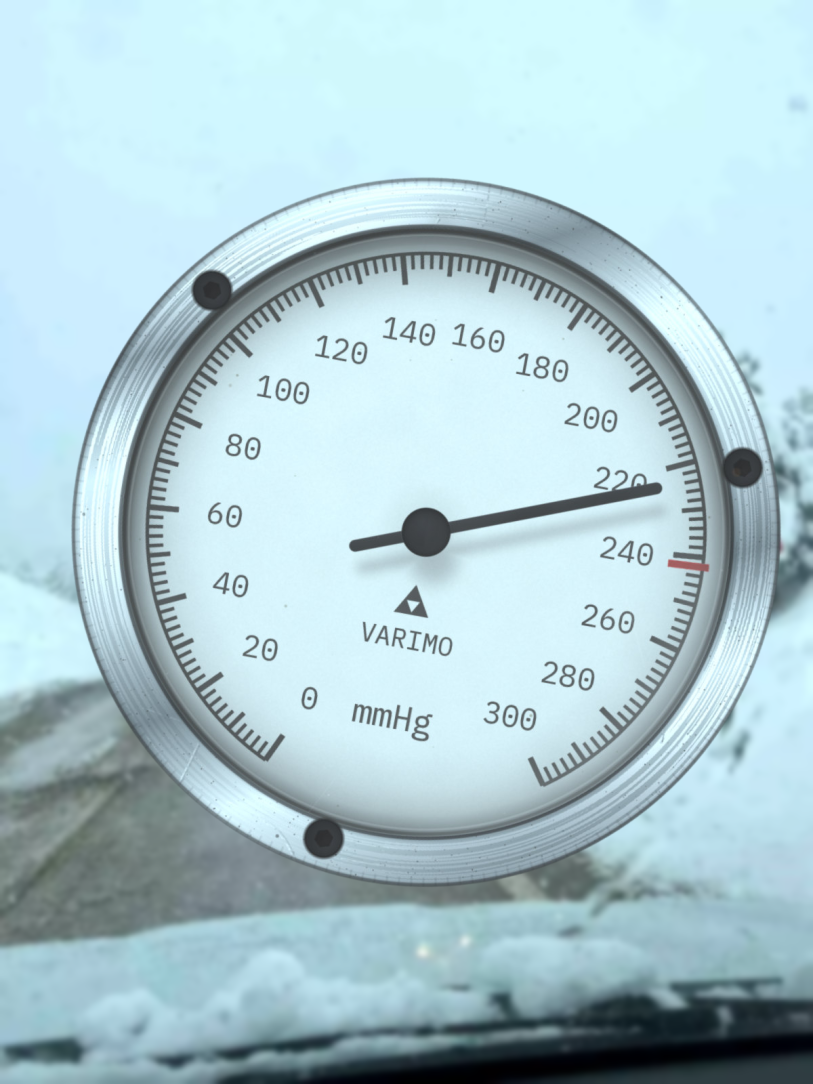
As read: 224 (mmHg)
